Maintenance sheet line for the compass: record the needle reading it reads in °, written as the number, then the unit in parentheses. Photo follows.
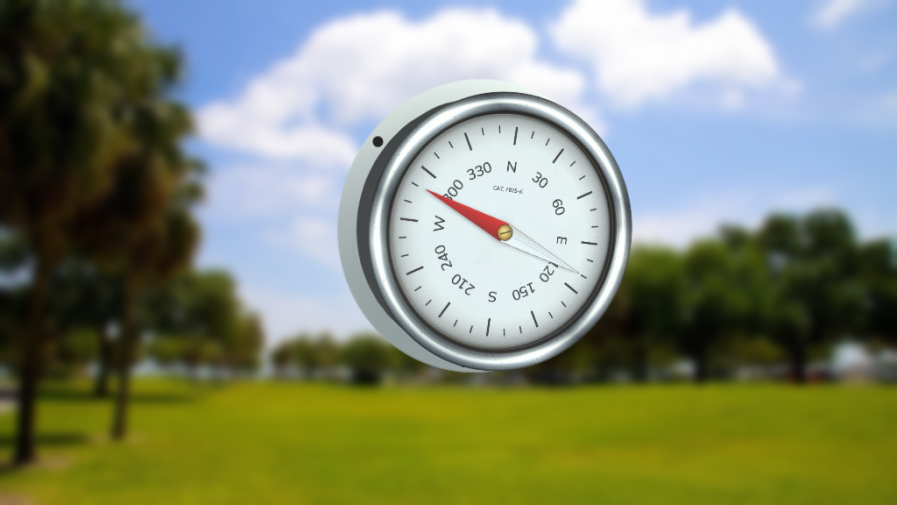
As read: 290 (°)
